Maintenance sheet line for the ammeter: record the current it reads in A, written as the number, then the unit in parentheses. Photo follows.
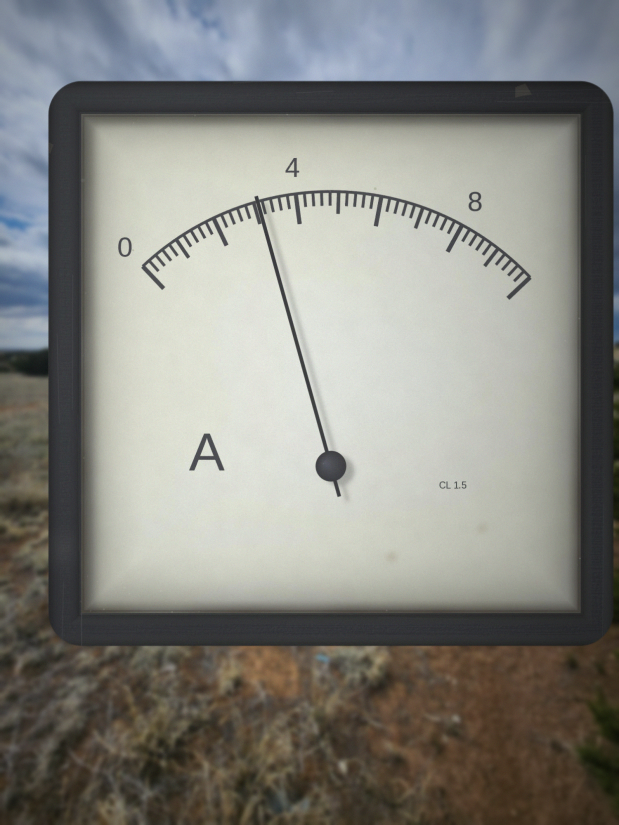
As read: 3.1 (A)
